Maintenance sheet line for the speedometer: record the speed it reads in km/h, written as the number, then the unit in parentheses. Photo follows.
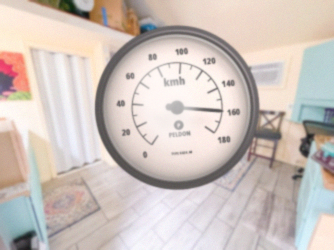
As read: 160 (km/h)
